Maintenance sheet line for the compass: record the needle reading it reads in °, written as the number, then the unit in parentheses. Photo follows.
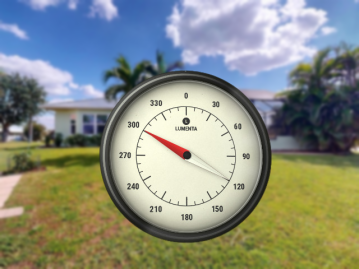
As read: 300 (°)
